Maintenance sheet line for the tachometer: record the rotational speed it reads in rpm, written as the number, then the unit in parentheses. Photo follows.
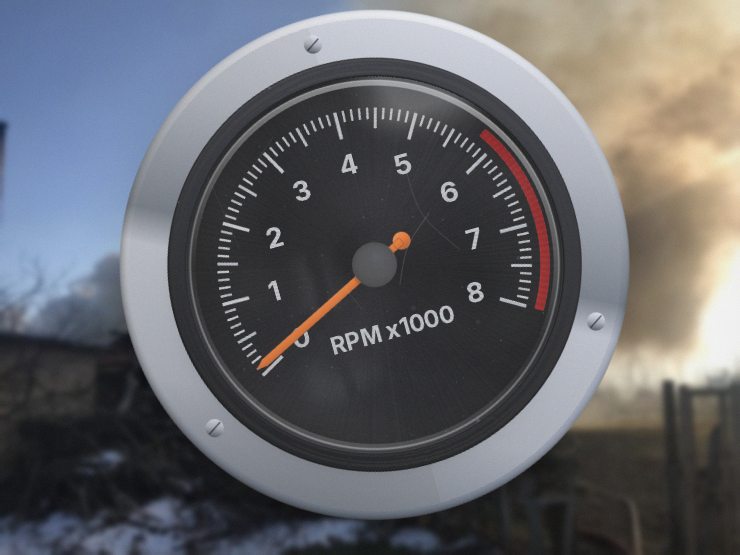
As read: 100 (rpm)
